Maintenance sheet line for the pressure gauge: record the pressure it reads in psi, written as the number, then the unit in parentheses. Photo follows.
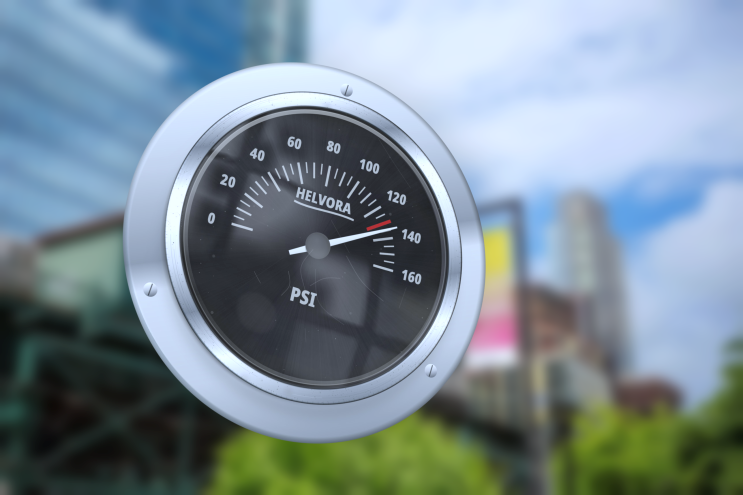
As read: 135 (psi)
